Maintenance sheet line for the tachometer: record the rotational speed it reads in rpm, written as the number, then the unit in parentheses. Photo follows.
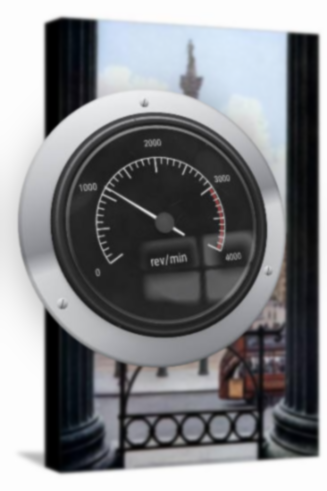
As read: 1100 (rpm)
